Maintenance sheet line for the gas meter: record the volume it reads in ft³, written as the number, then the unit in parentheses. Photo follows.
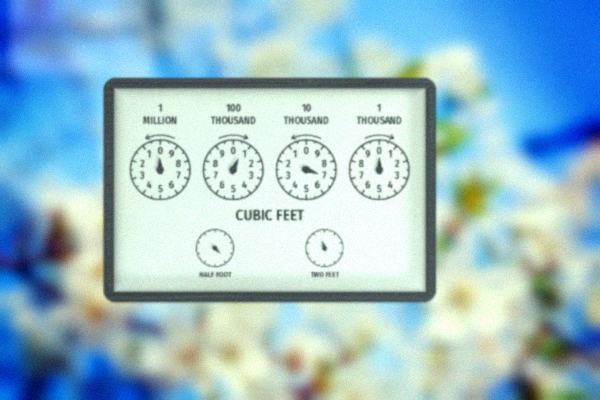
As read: 7000 (ft³)
